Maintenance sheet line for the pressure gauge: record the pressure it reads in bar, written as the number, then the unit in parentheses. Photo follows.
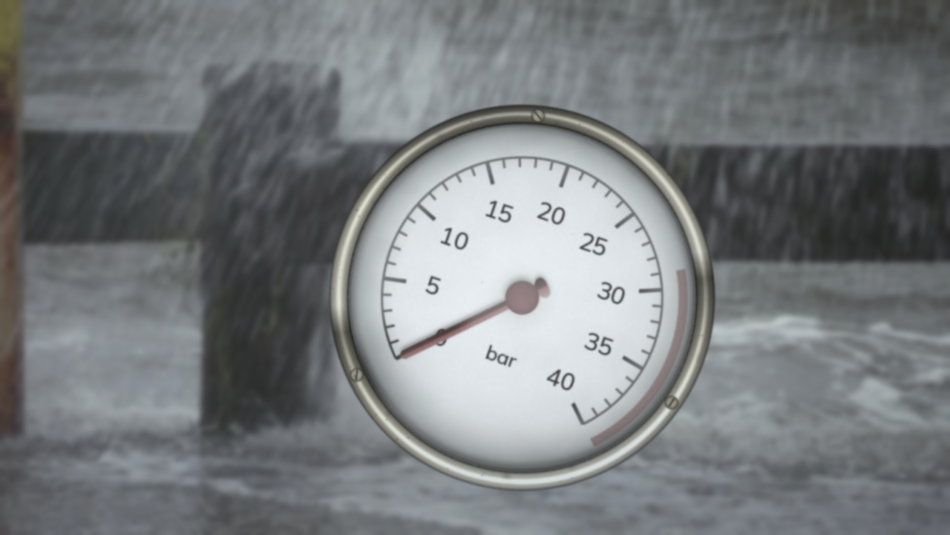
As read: 0 (bar)
